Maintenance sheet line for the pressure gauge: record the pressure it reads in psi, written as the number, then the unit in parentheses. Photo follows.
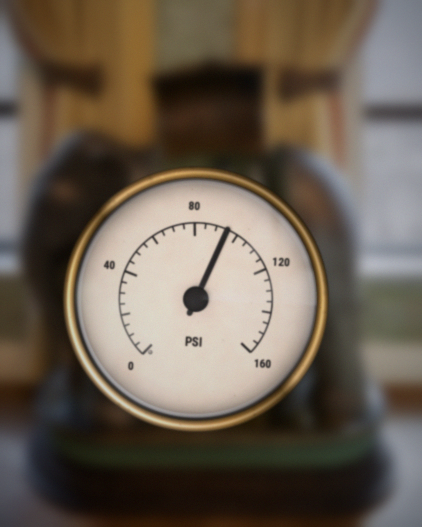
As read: 95 (psi)
